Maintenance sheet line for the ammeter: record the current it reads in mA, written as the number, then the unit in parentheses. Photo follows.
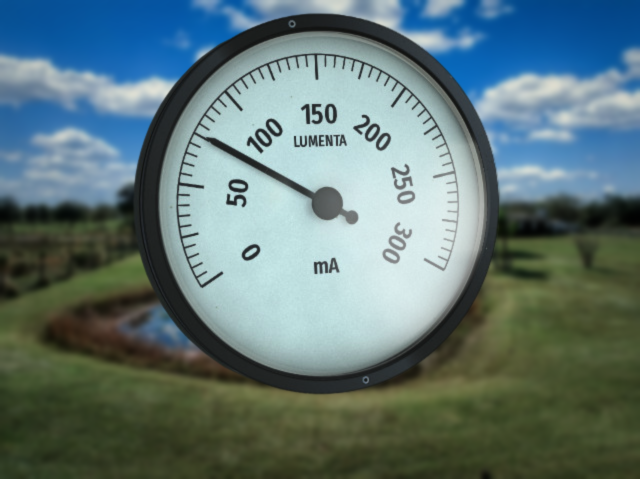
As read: 75 (mA)
